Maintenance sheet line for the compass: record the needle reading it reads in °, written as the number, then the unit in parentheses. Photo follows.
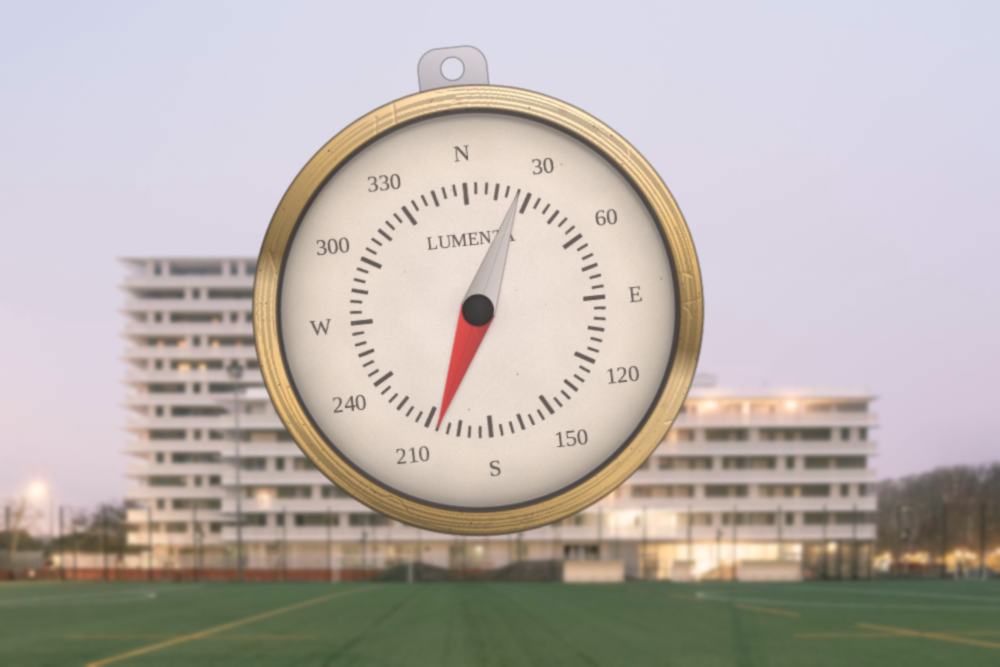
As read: 205 (°)
